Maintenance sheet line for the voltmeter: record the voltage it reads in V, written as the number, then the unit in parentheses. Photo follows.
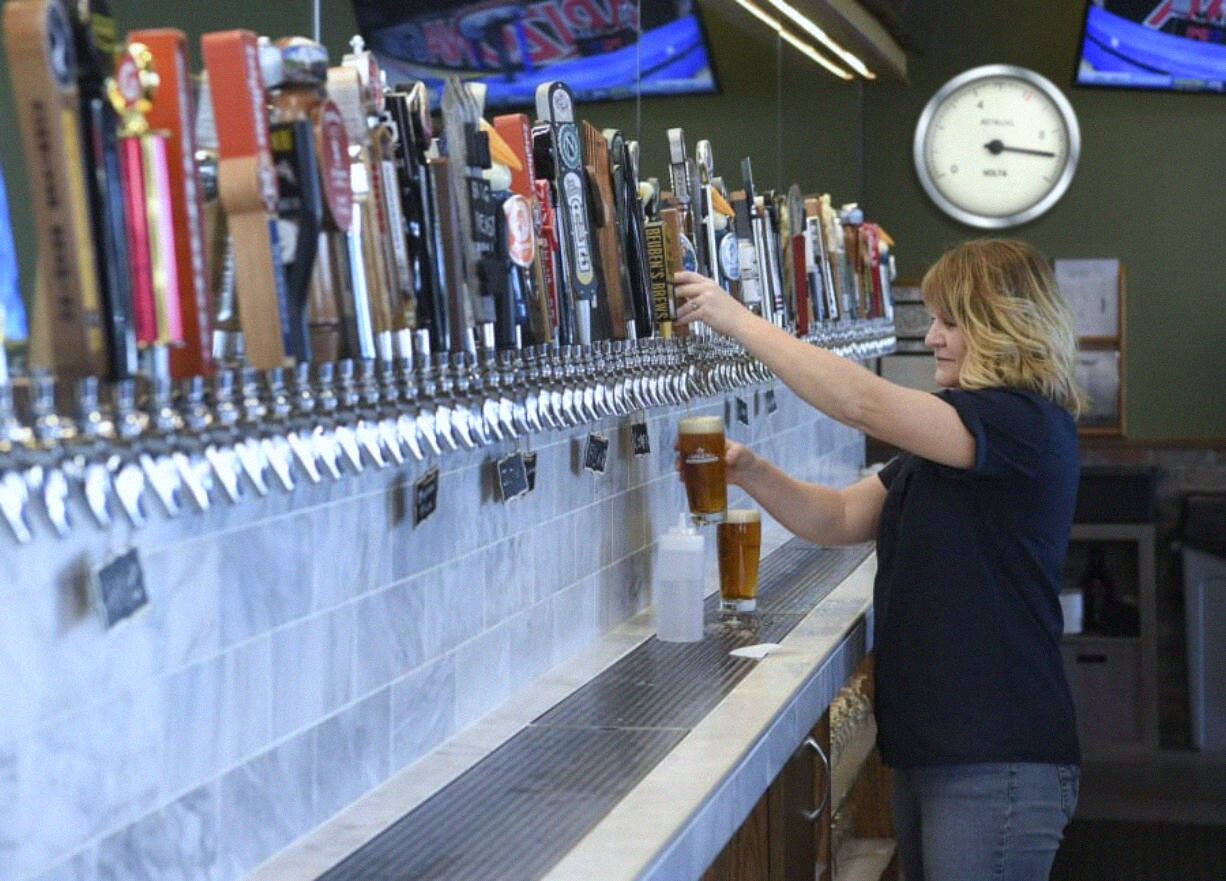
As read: 9 (V)
